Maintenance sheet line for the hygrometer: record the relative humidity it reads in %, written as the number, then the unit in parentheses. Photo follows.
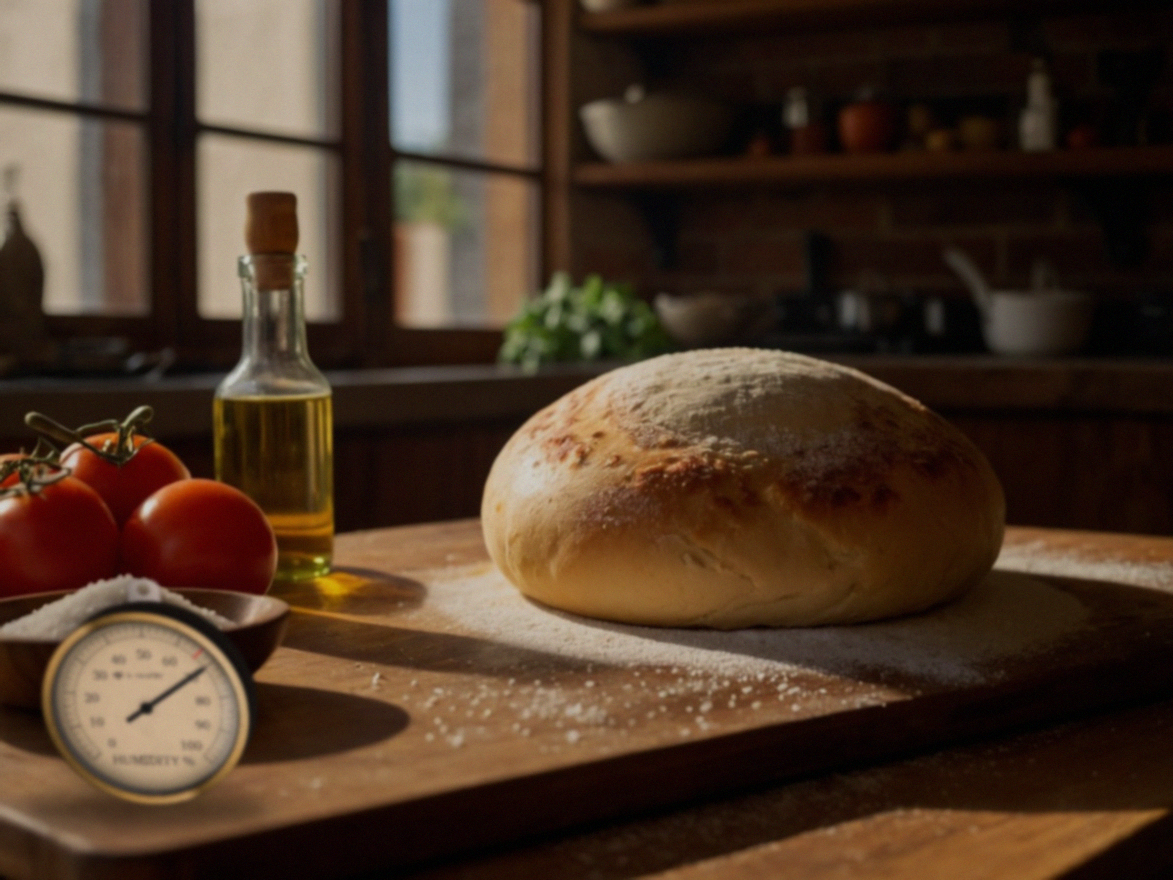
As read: 70 (%)
